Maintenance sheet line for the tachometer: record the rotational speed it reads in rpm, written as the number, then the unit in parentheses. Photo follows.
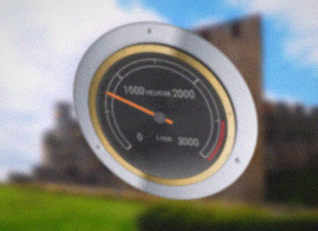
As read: 750 (rpm)
